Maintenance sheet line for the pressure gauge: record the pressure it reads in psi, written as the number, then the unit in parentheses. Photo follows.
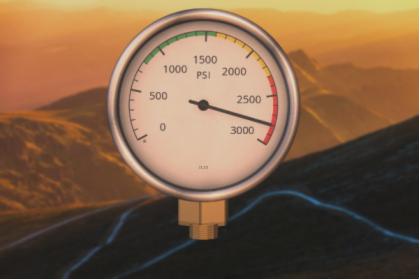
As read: 2800 (psi)
